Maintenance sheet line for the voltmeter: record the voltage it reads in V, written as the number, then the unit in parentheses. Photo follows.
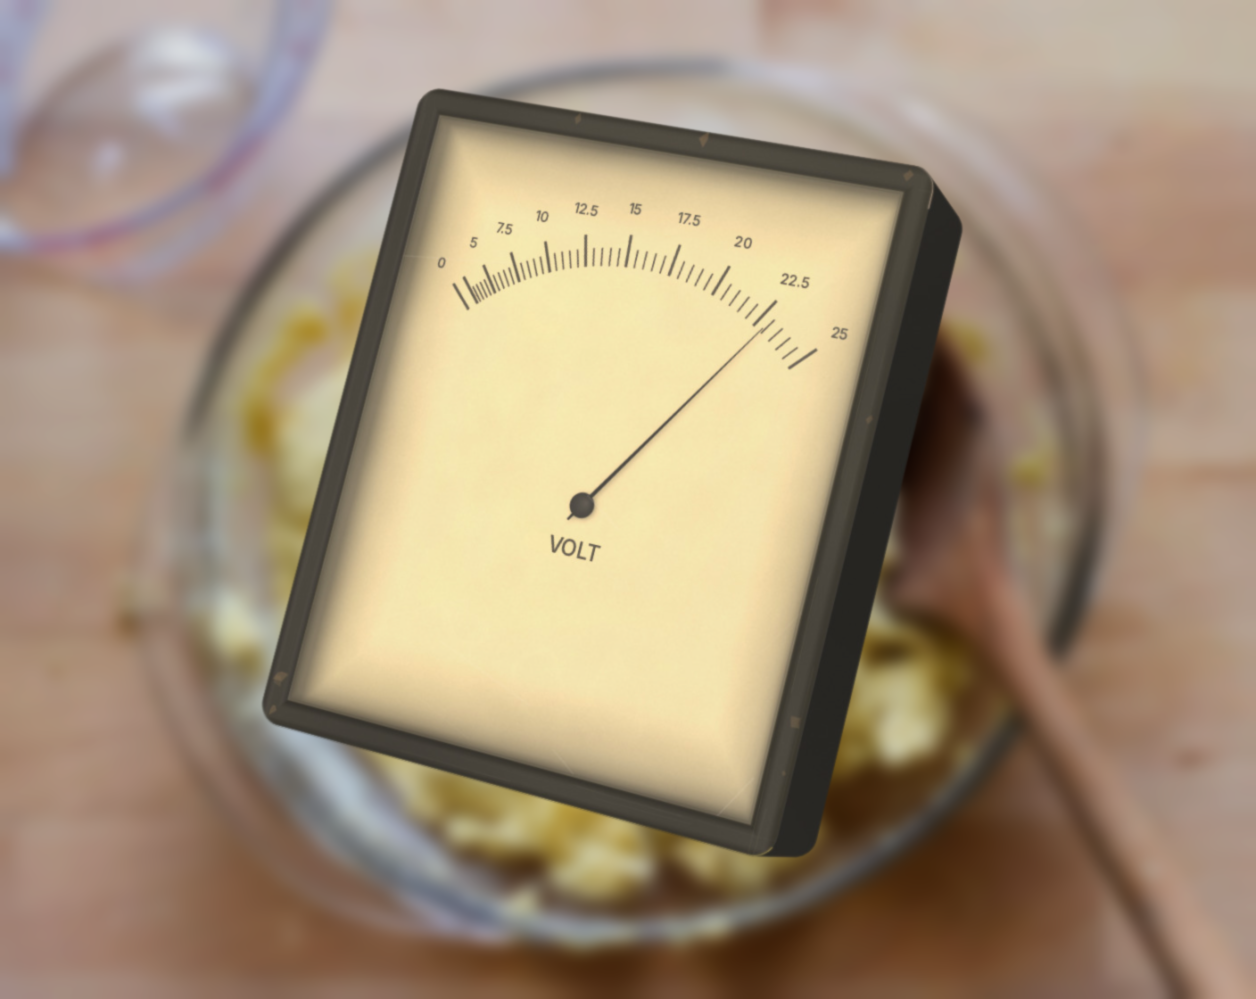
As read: 23 (V)
